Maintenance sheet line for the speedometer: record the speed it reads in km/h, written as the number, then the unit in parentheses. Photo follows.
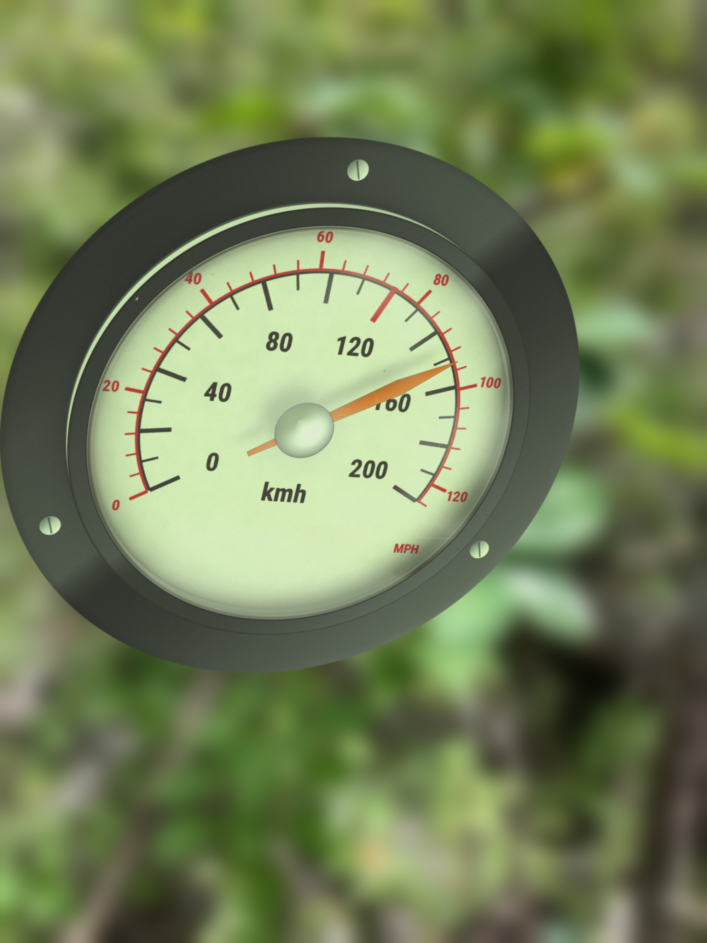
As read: 150 (km/h)
